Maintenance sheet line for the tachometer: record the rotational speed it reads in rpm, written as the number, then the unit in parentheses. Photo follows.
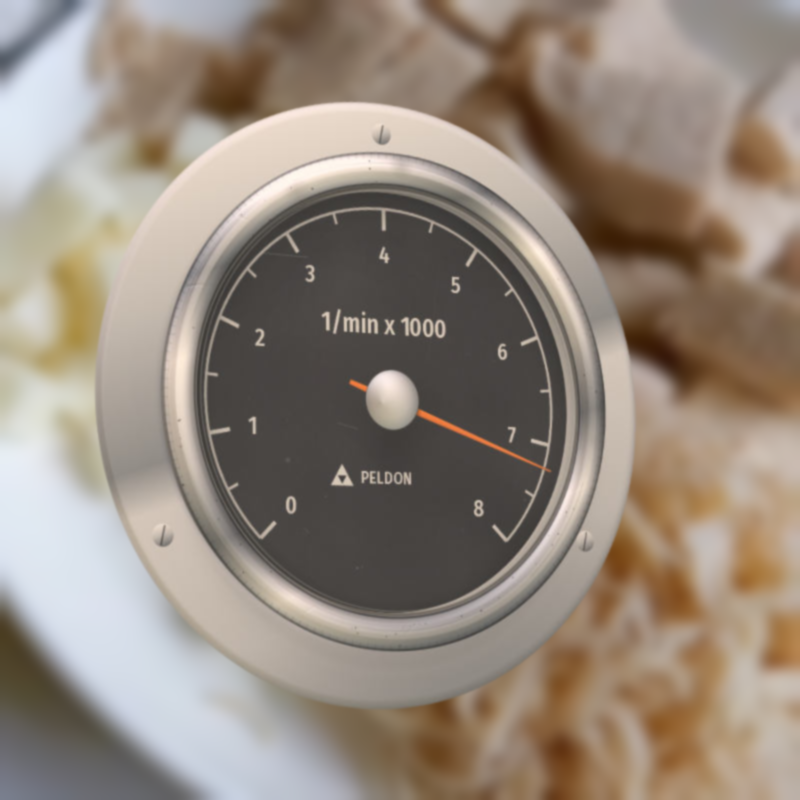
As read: 7250 (rpm)
